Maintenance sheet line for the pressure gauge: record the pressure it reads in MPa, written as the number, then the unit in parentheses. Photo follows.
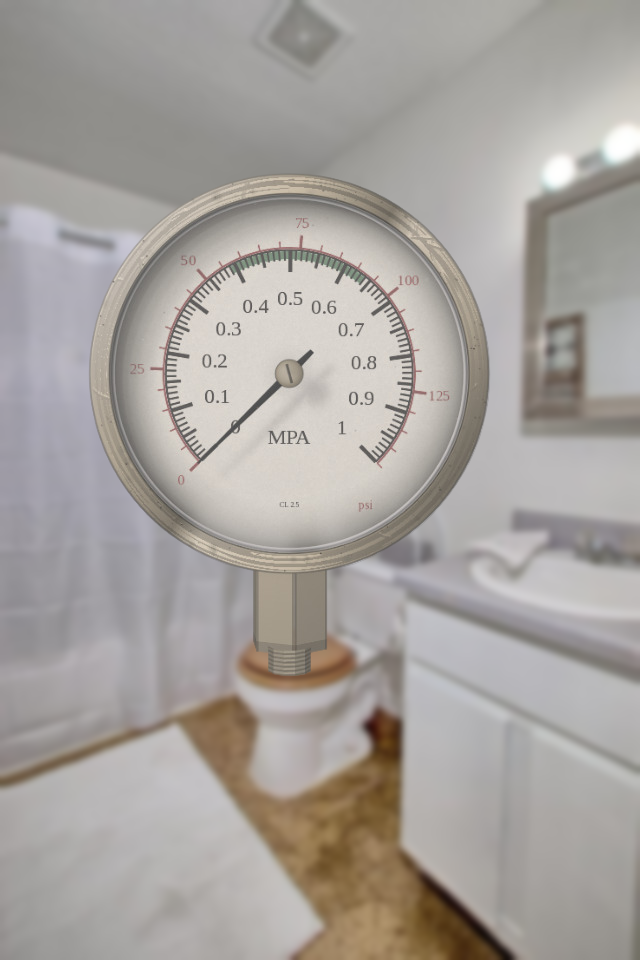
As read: 0 (MPa)
